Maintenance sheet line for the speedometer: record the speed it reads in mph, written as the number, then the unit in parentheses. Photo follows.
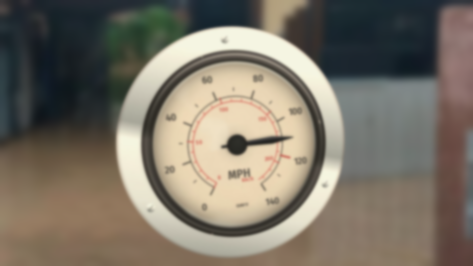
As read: 110 (mph)
